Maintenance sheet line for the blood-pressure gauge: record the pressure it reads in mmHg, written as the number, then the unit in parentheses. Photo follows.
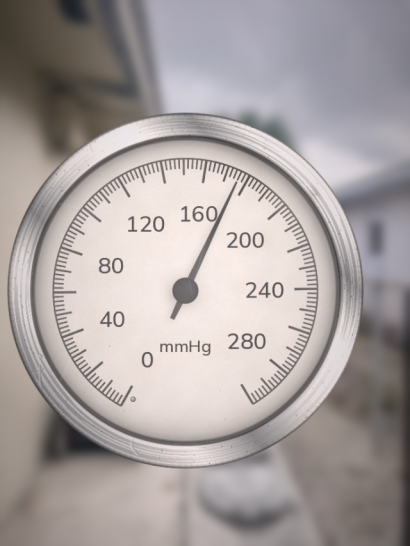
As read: 176 (mmHg)
